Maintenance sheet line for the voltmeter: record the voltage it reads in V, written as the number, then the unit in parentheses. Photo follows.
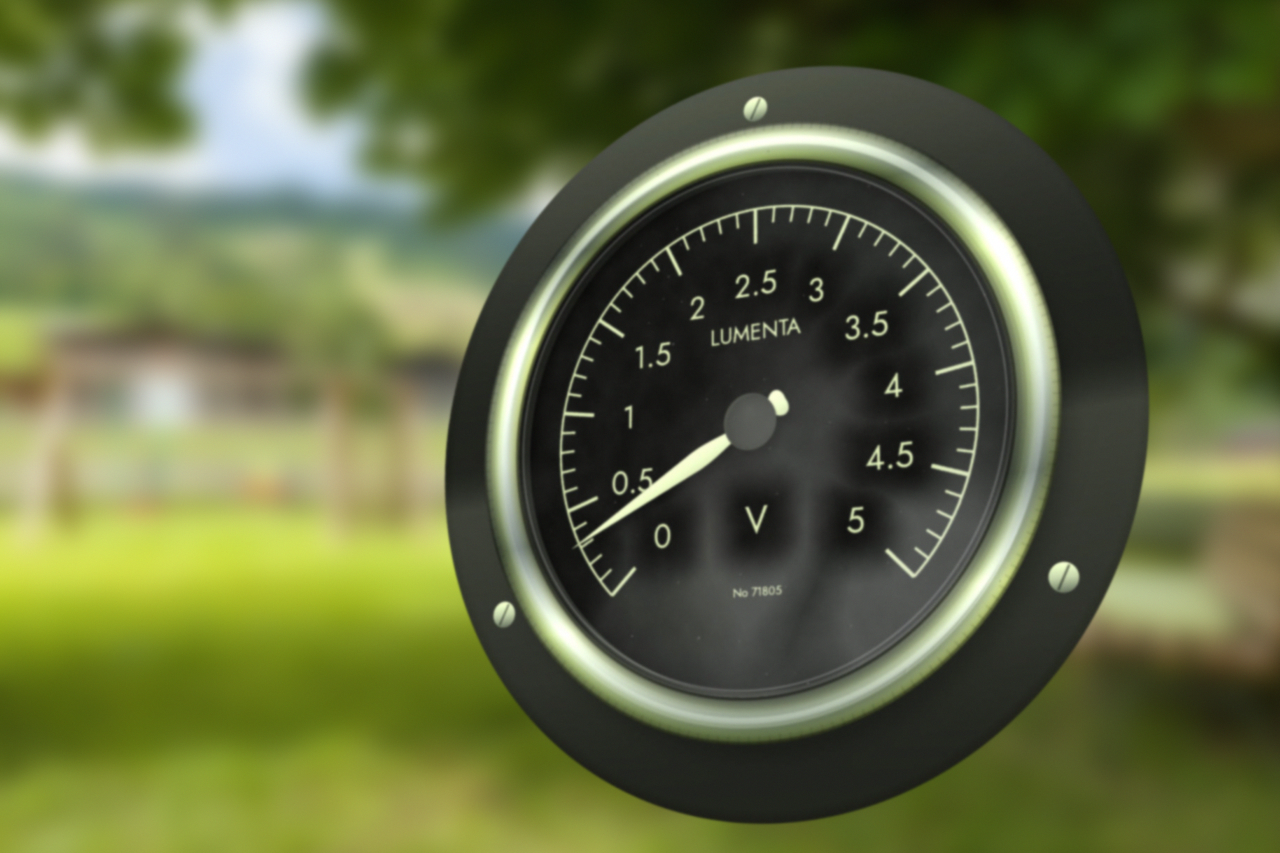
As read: 0.3 (V)
